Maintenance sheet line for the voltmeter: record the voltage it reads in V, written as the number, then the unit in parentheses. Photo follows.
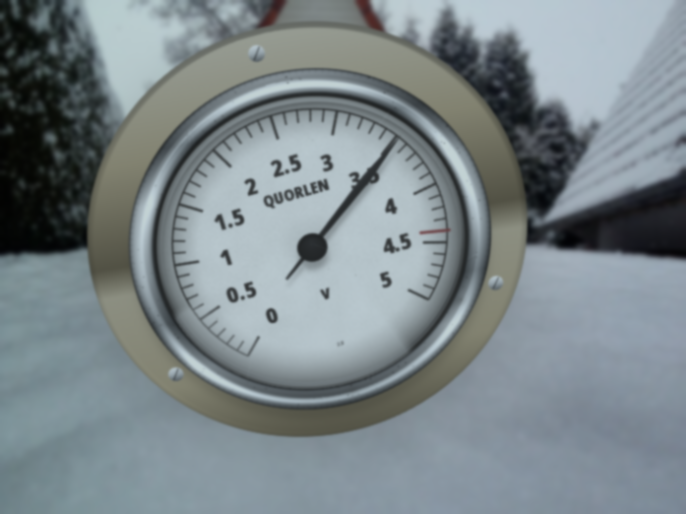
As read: 3.5 (V)
